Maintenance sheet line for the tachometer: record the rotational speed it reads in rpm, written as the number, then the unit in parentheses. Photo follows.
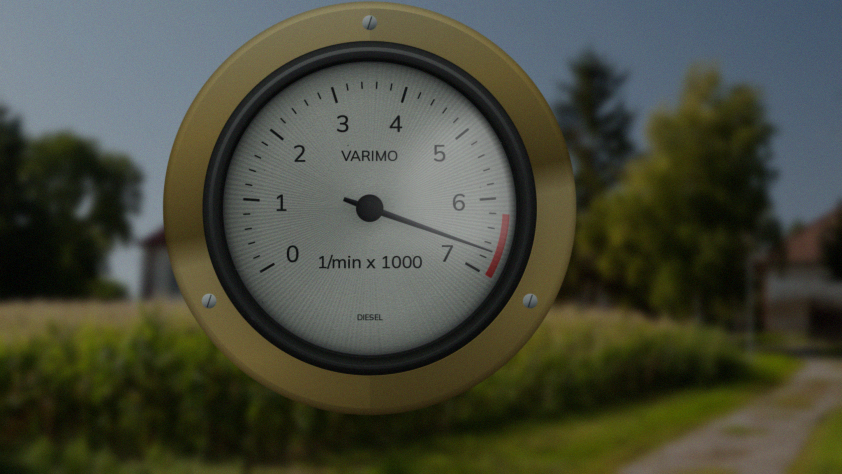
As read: 6700 (rpm)
